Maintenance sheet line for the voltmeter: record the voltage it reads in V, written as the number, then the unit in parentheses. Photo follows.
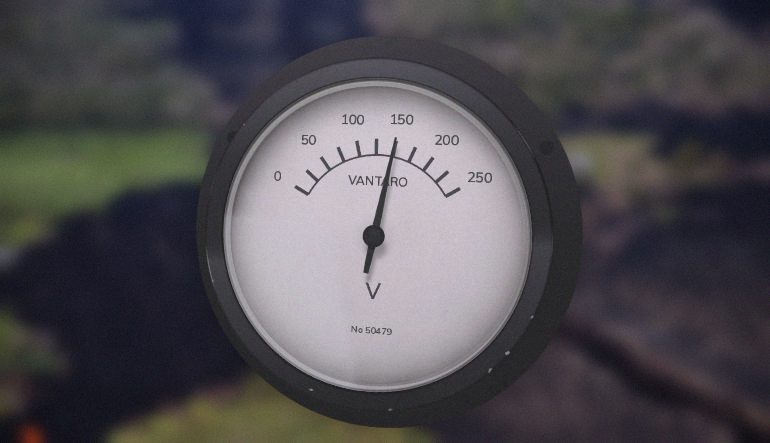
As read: 150 (V)
